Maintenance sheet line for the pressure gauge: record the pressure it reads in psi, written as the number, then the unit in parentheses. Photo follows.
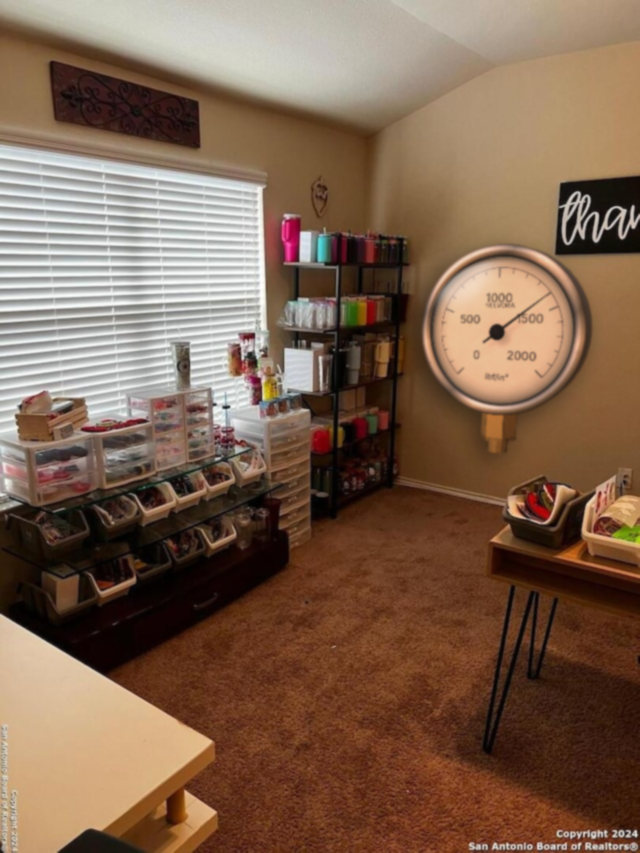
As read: 1400 (psi)
